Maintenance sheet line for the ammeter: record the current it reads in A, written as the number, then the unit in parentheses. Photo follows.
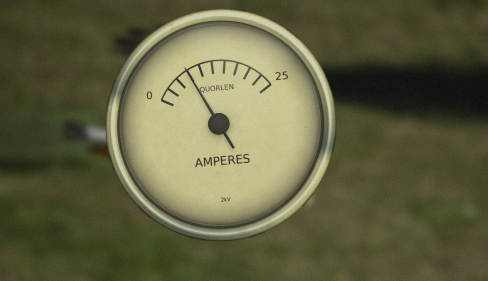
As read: 7.5 (A)
